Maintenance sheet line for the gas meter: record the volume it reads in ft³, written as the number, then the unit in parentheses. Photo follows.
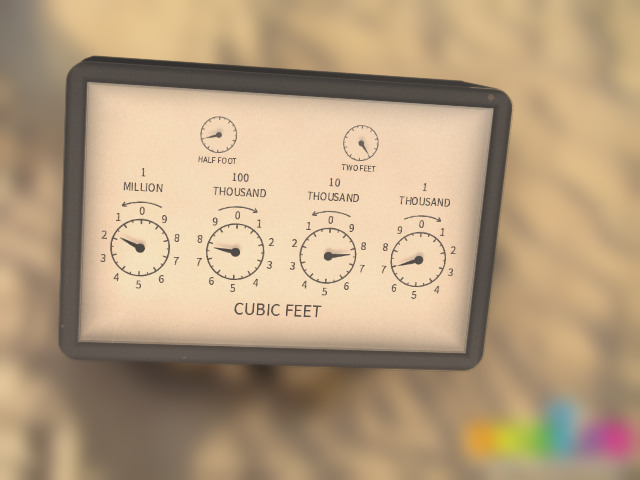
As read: 177700 (ft³)
